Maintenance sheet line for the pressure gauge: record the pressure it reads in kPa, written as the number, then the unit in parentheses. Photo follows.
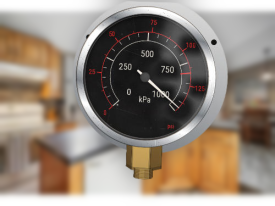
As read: 975 (kPa)
